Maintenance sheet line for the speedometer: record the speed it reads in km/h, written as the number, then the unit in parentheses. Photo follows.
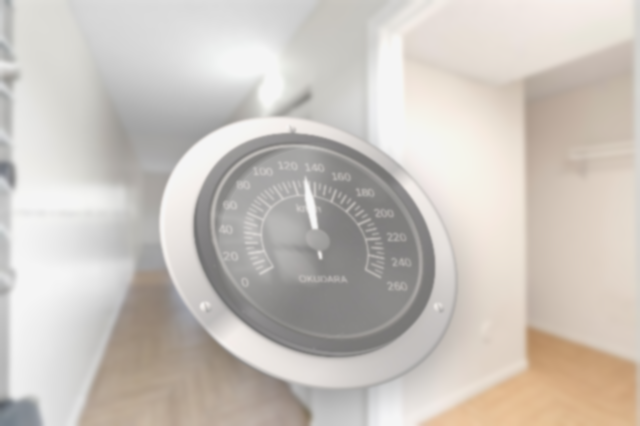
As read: 130 (km/h)
